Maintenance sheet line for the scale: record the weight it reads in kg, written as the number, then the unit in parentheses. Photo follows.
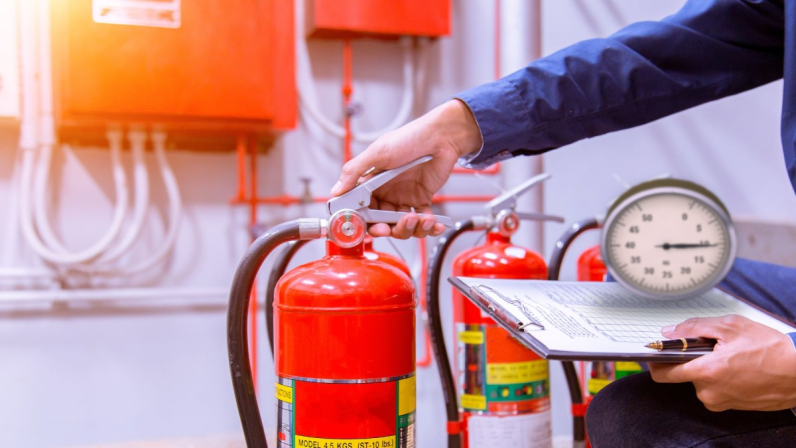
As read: 10 (kg)
